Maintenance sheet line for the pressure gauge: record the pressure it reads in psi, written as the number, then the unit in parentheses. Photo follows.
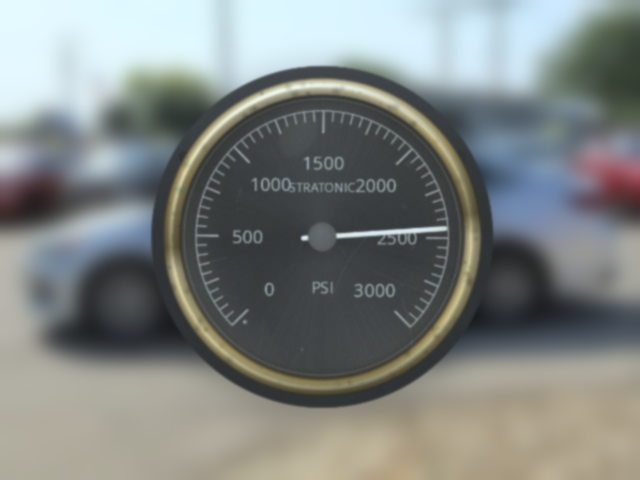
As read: 2450 (psi)
